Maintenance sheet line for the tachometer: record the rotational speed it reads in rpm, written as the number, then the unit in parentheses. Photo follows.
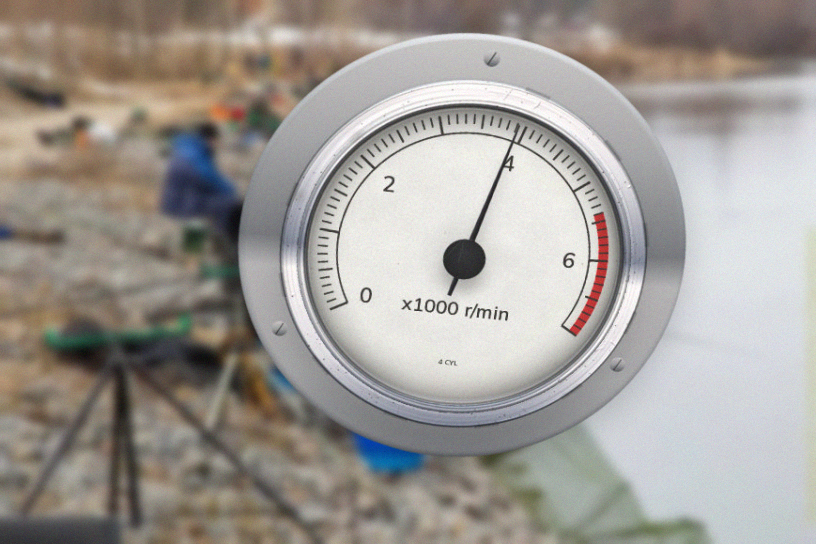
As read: 3900 (rpm)
